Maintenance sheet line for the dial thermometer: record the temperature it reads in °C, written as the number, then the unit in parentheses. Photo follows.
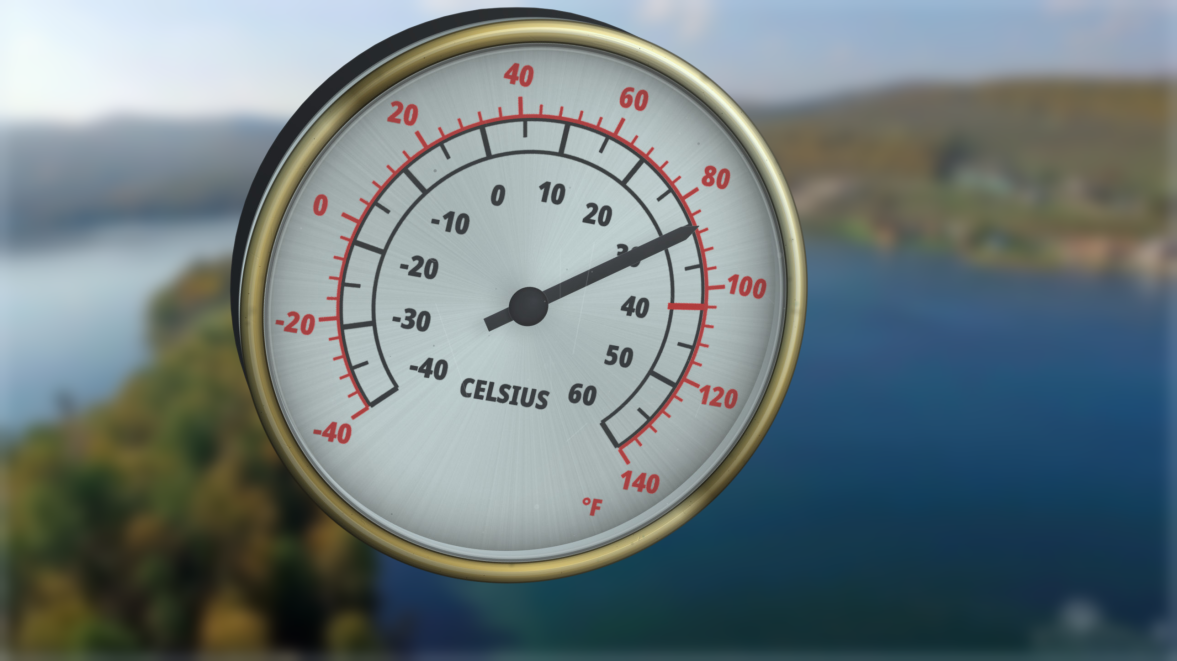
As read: 30 (°C)
